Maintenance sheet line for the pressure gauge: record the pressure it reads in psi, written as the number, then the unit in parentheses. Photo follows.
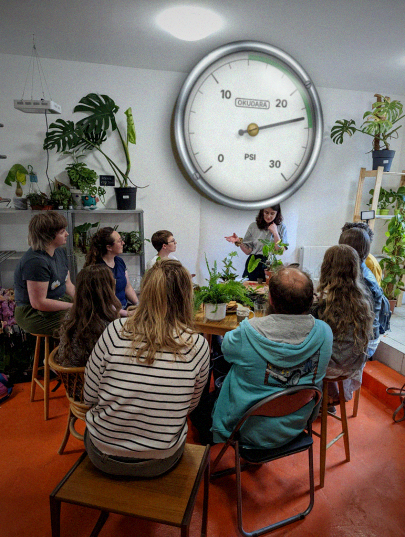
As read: 23 (psi)
